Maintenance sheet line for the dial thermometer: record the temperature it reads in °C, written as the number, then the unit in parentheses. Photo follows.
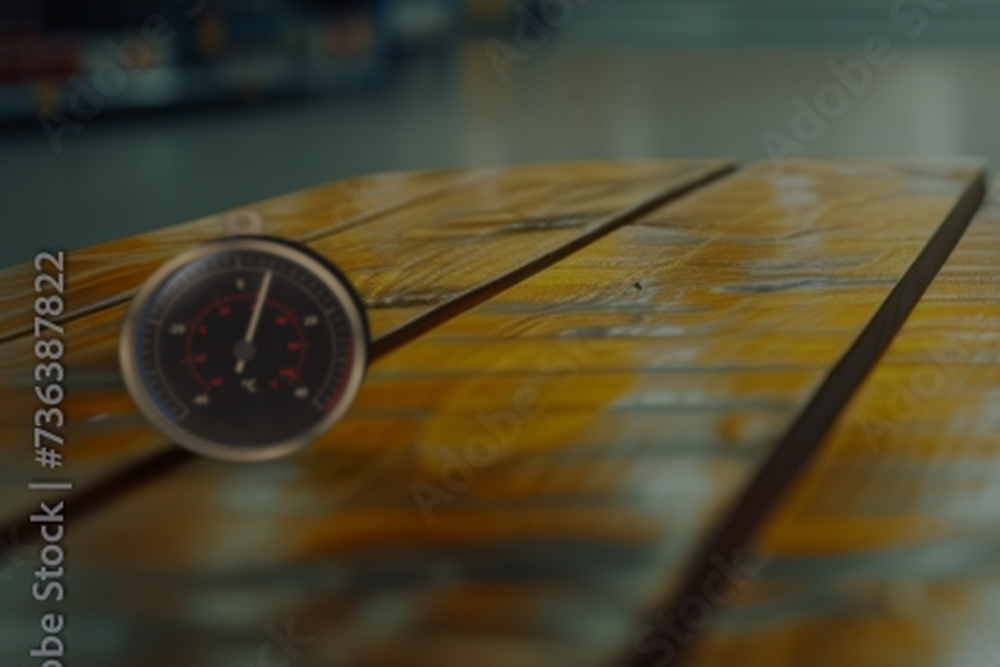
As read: 6 (°C)
